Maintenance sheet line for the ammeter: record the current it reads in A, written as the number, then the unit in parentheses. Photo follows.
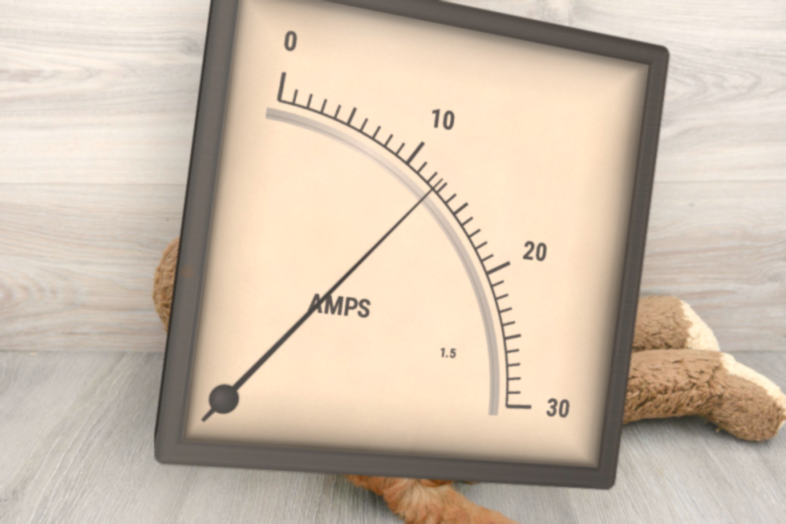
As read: 12.5 (A)
